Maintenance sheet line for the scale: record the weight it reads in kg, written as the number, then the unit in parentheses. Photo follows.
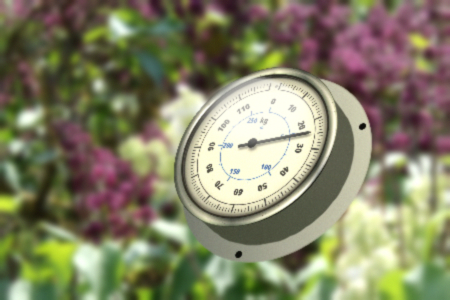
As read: 25 (kg)
